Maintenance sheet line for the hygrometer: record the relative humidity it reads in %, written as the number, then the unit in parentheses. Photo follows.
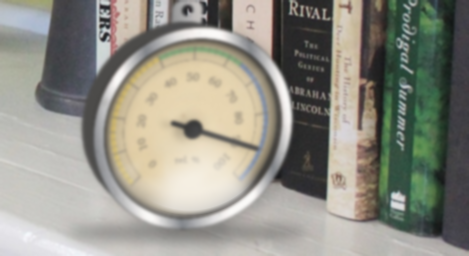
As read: 90 (%)
